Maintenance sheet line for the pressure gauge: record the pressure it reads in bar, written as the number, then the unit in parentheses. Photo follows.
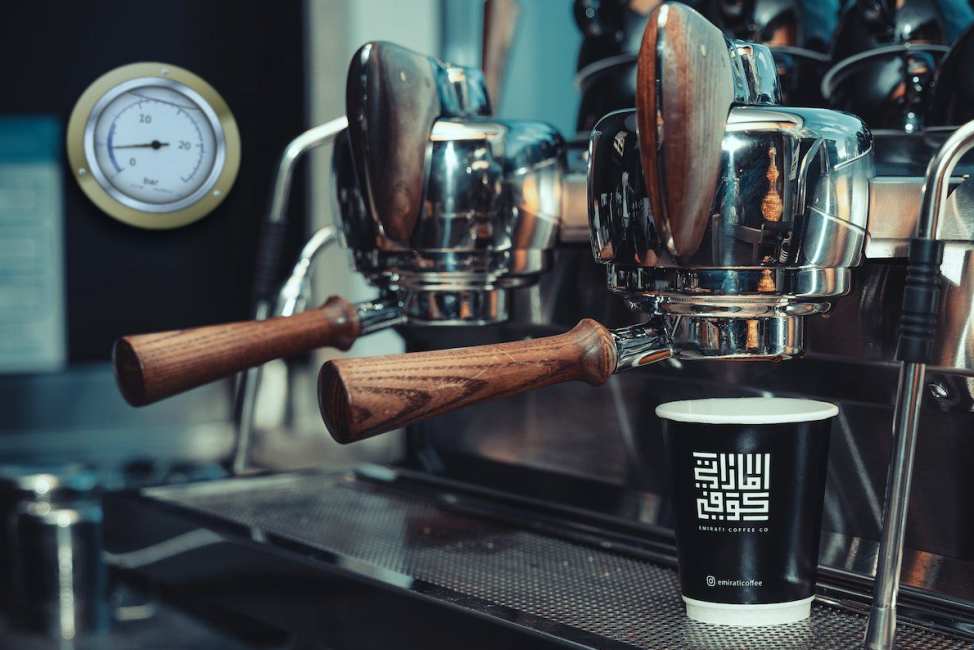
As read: 3 (bar)
